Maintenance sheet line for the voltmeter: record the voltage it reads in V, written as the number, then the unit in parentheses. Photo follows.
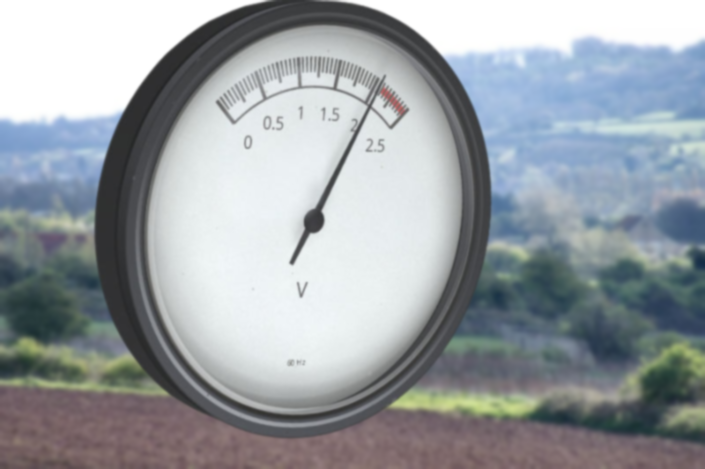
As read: 2 (V)
